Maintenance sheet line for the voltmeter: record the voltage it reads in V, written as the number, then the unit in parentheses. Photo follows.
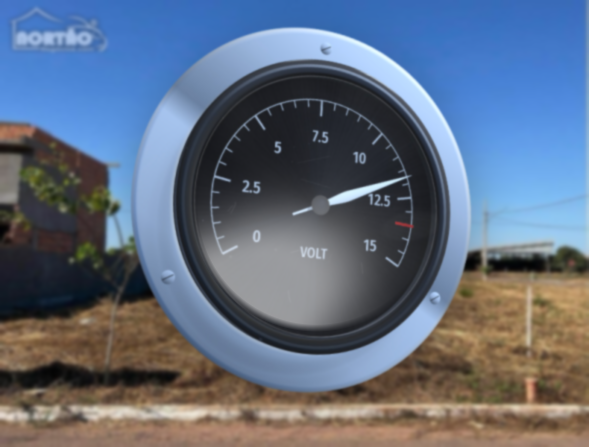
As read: 11.75 (V)
